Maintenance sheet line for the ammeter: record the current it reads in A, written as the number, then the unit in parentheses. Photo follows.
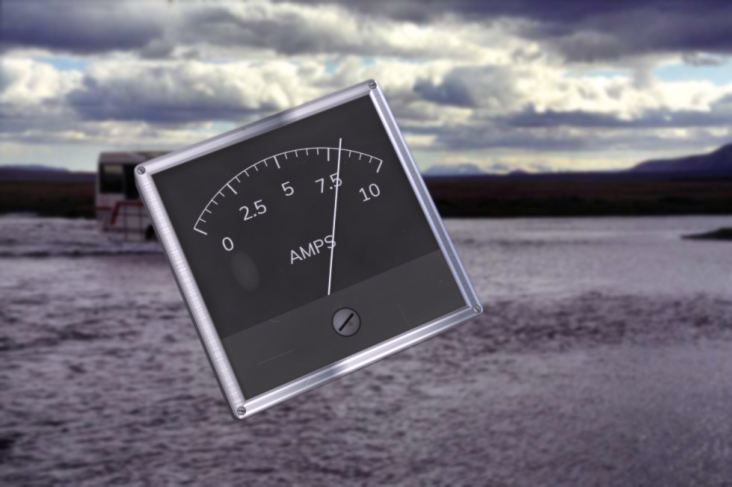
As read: 8 (A)
